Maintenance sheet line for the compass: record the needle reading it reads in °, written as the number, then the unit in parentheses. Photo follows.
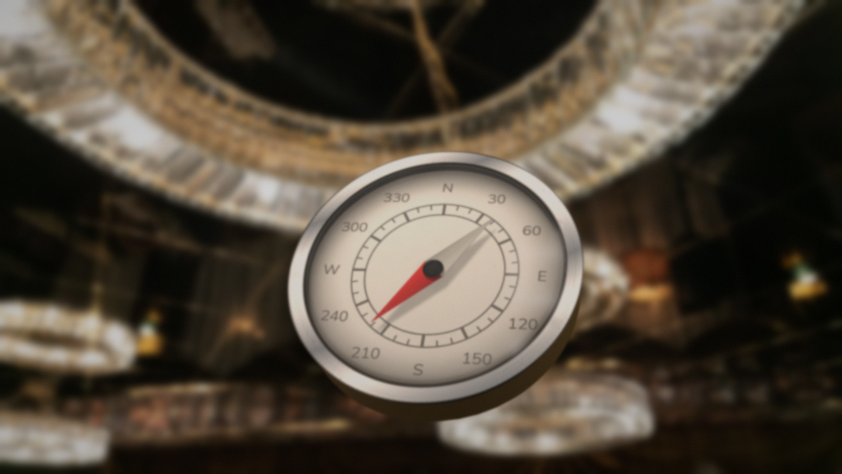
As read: 220 (°)
